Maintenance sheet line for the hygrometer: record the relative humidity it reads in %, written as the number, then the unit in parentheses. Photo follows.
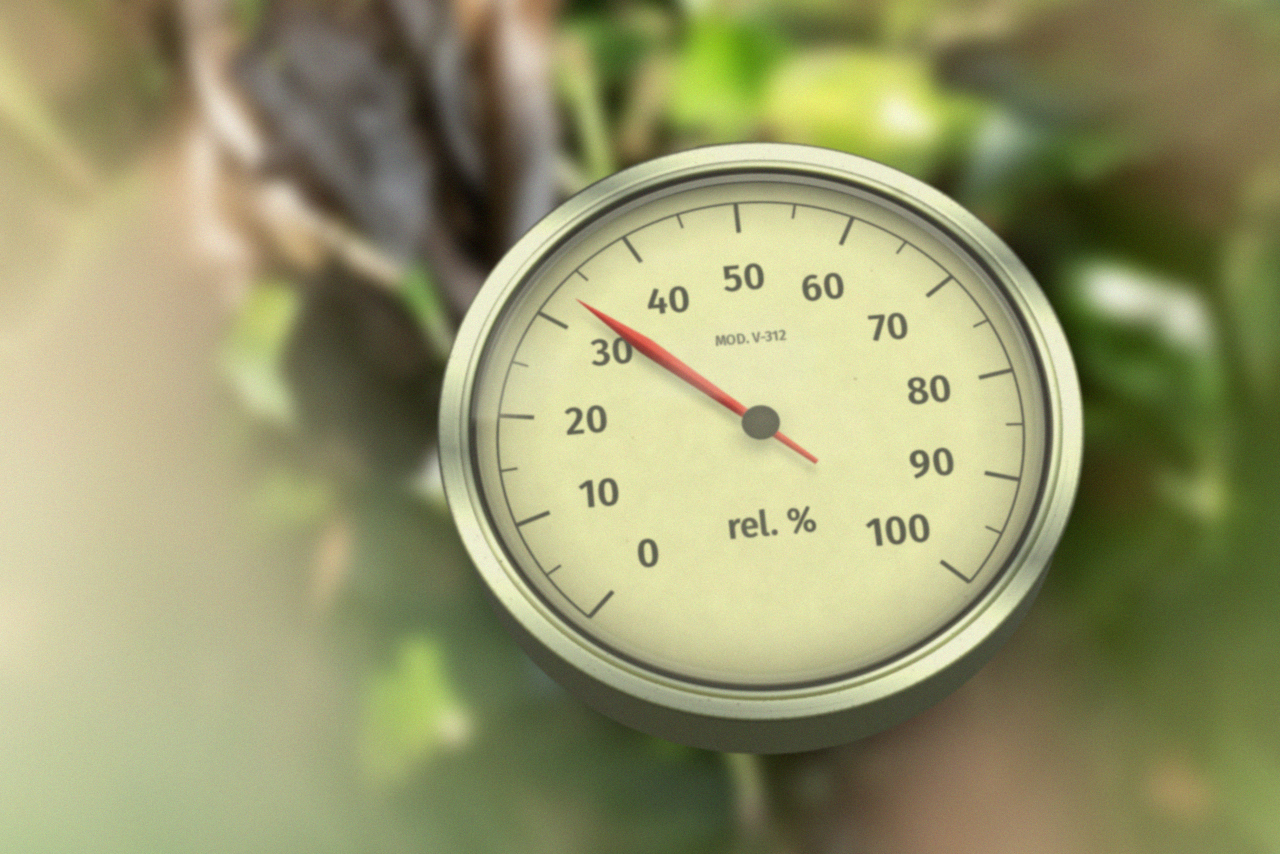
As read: 32.5 (%)
